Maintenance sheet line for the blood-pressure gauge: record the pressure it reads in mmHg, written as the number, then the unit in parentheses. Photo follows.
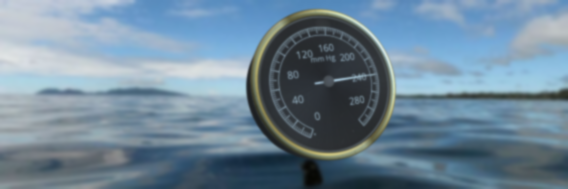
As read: 240 (mmHg)
